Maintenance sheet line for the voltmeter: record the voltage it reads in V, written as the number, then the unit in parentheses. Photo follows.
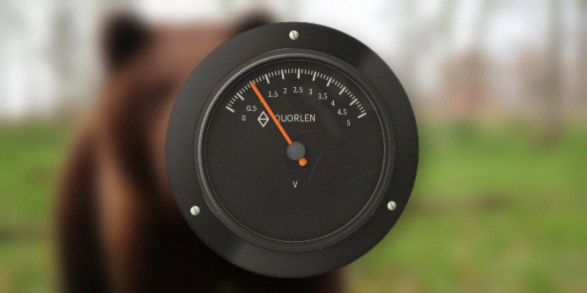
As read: 1 (V)
